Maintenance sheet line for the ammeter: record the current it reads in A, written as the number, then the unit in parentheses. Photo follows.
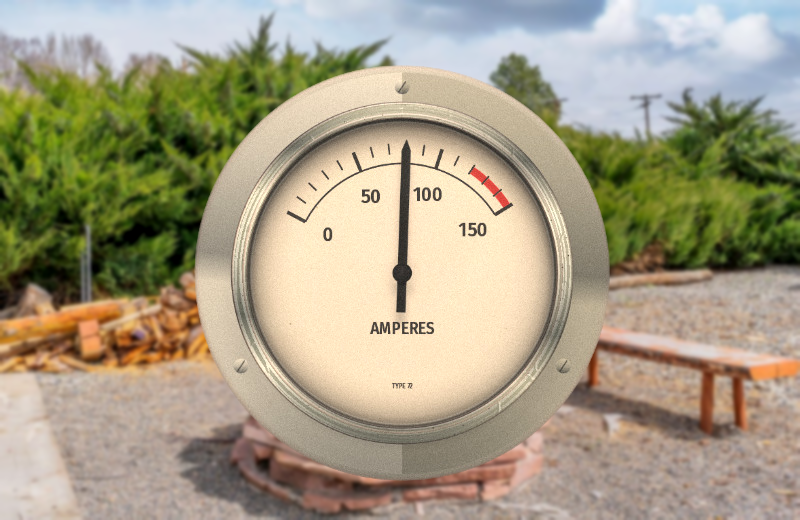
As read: 80 (A)
